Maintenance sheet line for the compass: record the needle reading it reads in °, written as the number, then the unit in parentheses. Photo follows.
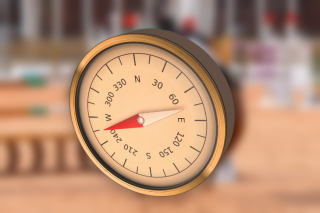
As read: 255 (°)
